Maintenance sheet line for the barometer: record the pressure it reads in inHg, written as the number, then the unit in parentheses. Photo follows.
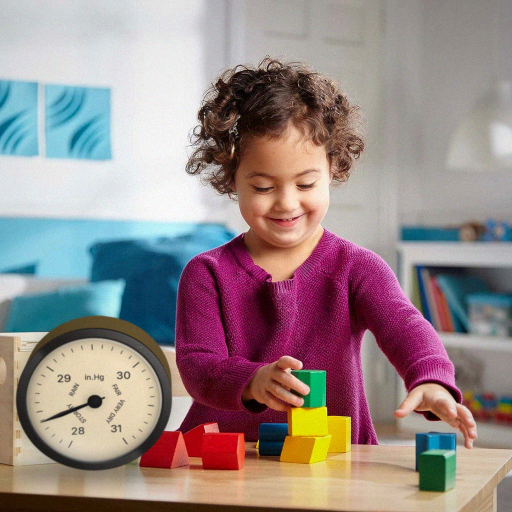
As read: 28.4 (inHg)
